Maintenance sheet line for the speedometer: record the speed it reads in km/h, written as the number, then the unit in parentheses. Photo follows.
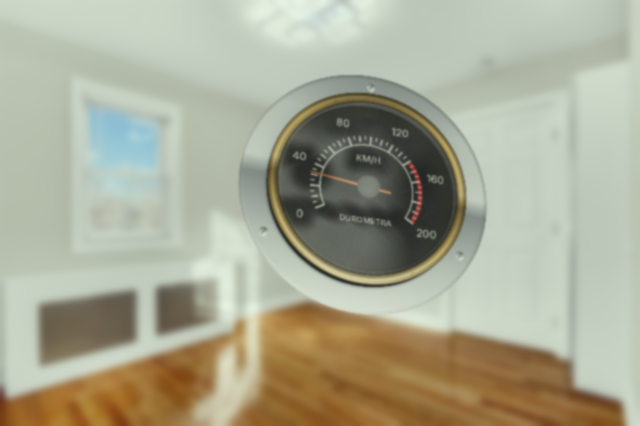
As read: 30 (km/h)
